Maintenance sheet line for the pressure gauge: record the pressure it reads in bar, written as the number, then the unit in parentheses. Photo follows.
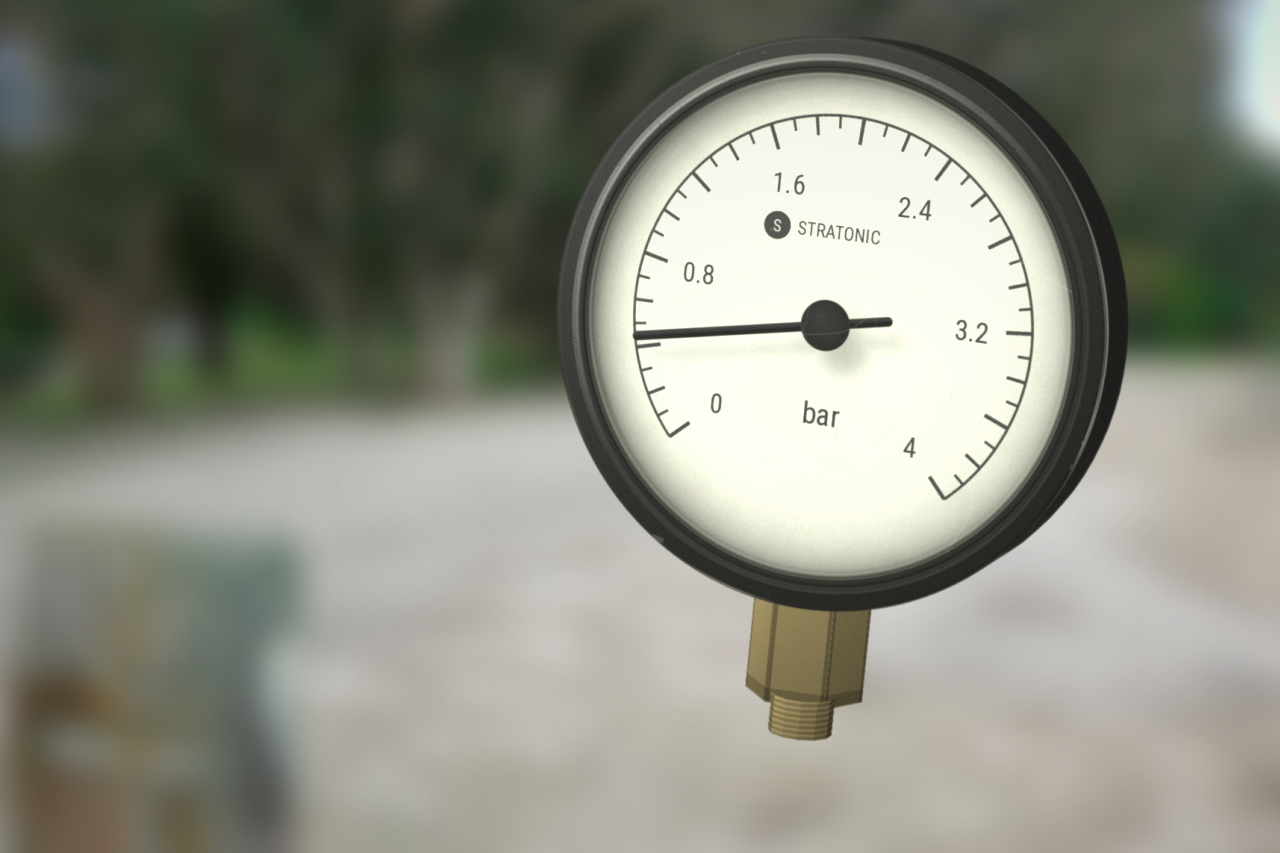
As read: 0.45 (bar)
